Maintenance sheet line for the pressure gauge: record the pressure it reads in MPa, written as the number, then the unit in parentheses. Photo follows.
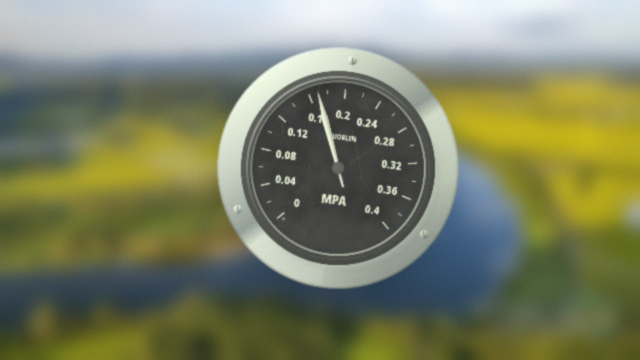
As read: 0.17 (MPa)
